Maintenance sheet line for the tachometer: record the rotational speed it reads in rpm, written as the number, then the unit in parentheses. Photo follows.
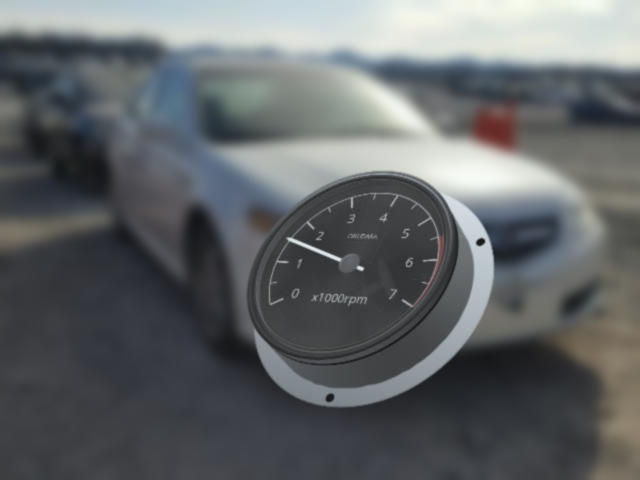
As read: 1500 (rpm)
